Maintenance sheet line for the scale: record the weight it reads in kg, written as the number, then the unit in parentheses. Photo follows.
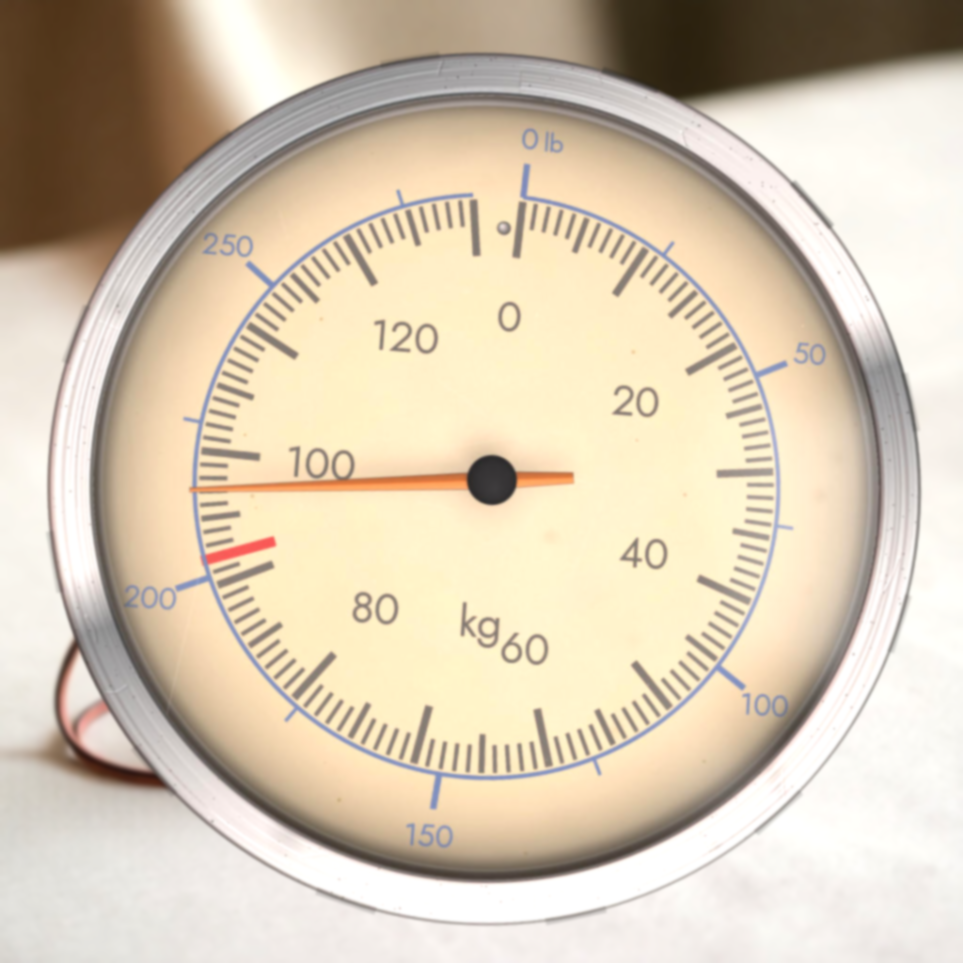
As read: 97 (kg)
